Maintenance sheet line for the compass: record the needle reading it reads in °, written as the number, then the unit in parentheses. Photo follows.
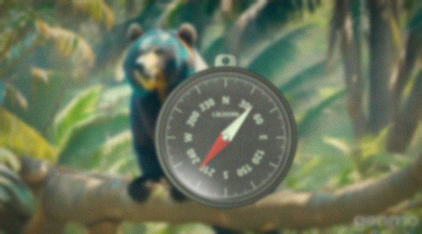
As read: 220 (°)
